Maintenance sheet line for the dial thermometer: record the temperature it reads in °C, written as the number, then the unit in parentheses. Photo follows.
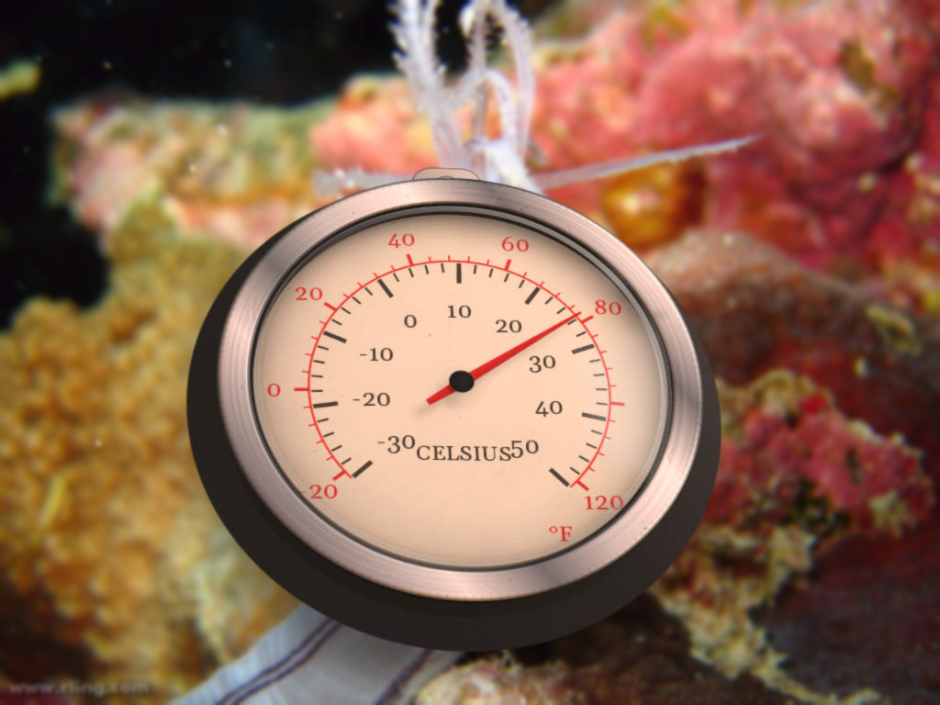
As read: 26 (°C)
